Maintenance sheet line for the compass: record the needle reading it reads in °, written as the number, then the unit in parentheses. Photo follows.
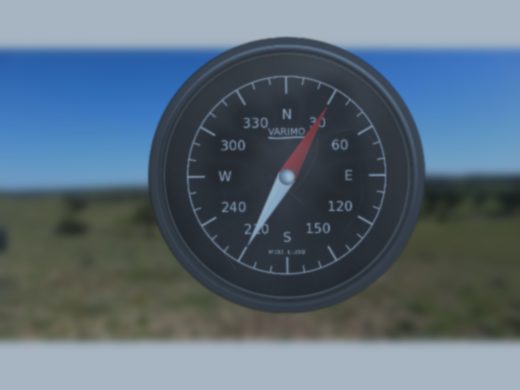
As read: 30 (°)
